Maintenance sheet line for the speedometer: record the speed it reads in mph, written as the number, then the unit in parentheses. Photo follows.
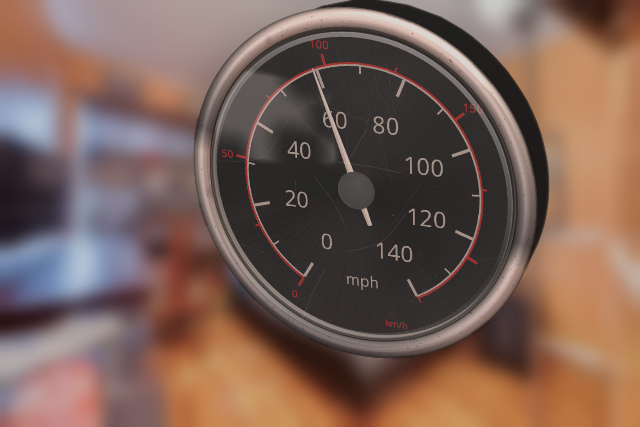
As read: 60 (mph)
